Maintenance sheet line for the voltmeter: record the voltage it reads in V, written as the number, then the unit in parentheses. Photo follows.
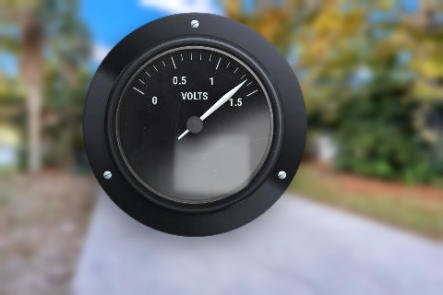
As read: 1.35 (V)
